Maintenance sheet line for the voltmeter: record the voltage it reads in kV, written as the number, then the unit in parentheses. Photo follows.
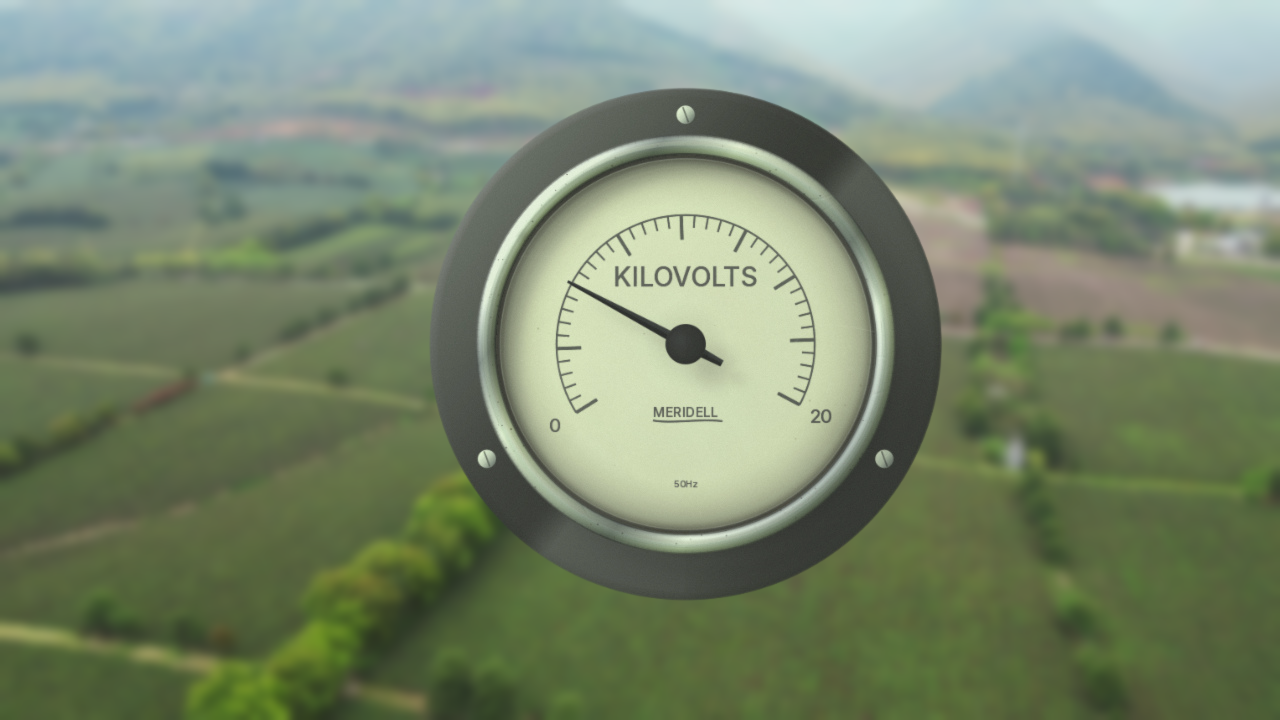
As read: 5 (kV)
